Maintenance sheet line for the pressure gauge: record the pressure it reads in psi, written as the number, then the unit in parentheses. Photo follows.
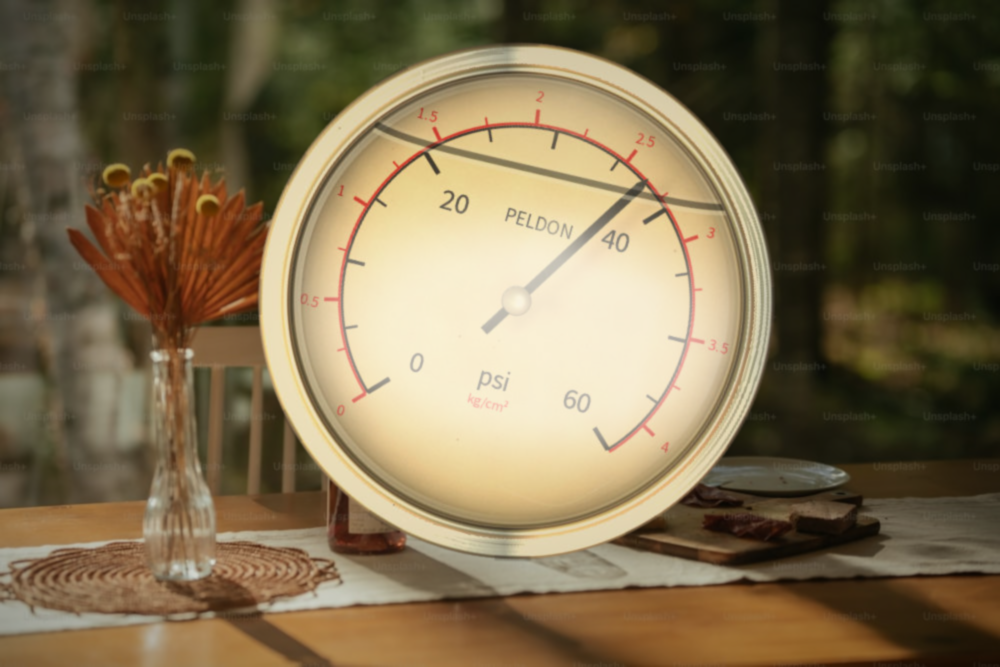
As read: 37.5 (psi)
